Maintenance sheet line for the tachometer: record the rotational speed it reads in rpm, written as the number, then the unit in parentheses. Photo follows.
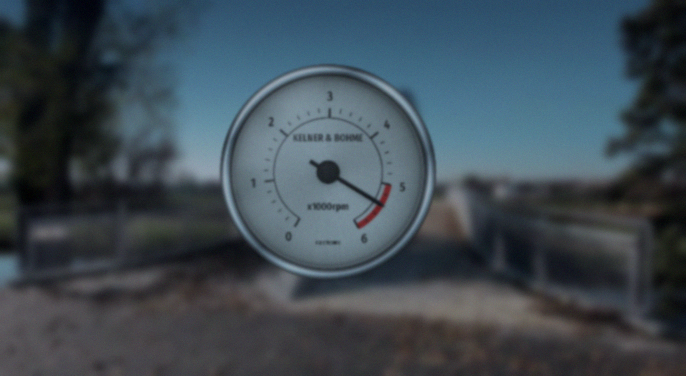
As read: 5400 (rpm)
